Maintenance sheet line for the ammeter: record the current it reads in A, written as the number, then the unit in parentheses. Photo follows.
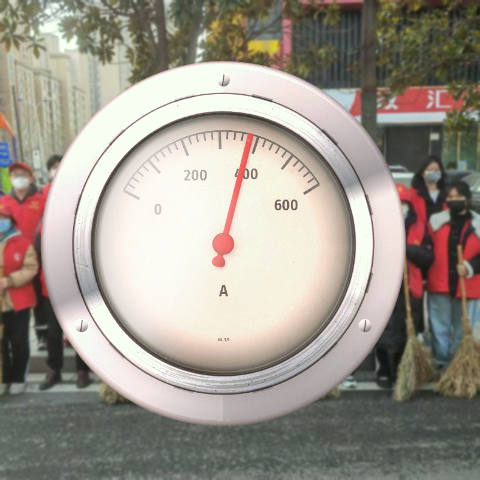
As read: 380 (A)
